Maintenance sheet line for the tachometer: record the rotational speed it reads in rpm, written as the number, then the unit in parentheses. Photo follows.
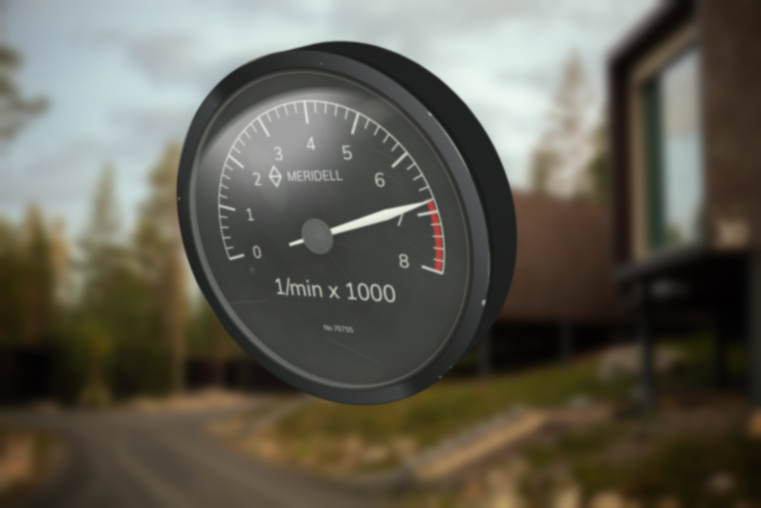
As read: 6800 (rpm)
